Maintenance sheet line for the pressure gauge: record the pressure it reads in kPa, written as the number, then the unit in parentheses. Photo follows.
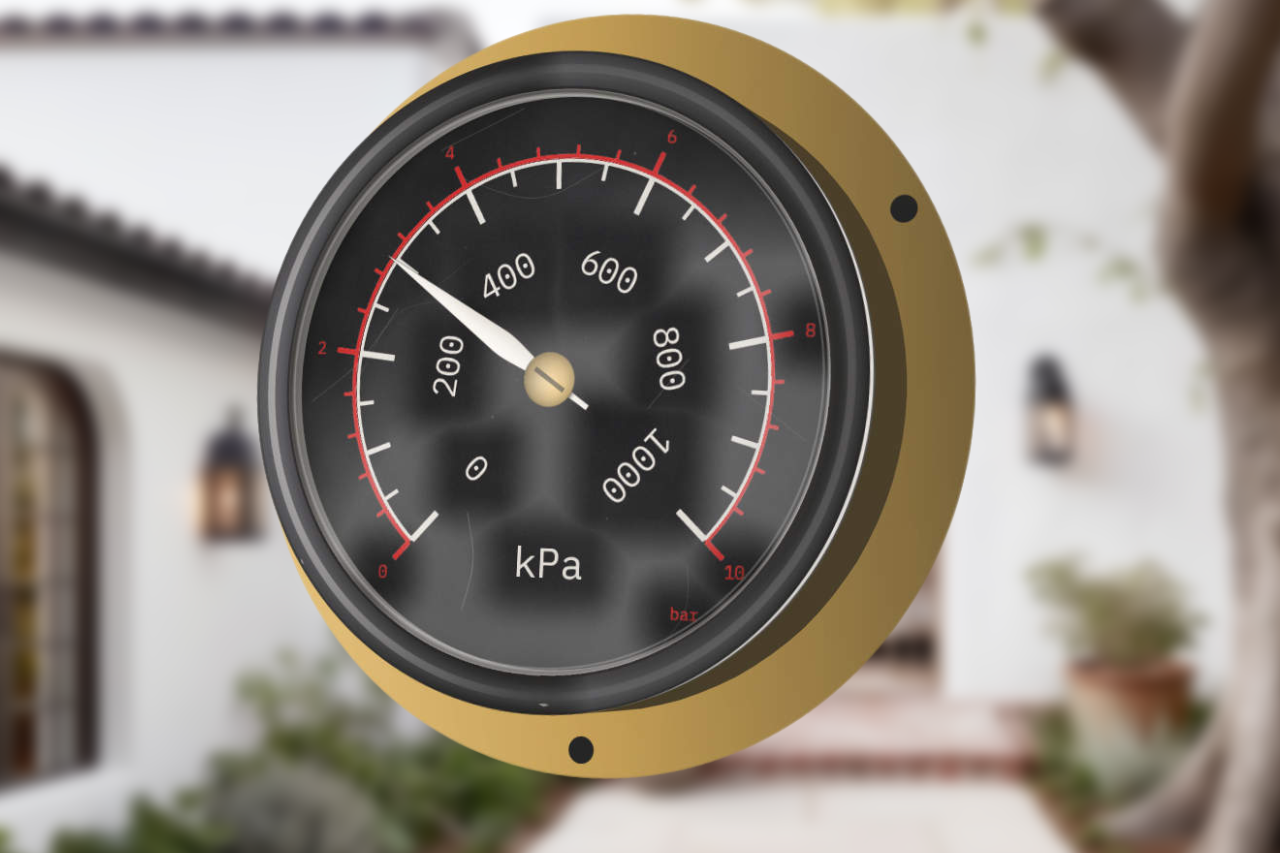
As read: 300 (kPa)
